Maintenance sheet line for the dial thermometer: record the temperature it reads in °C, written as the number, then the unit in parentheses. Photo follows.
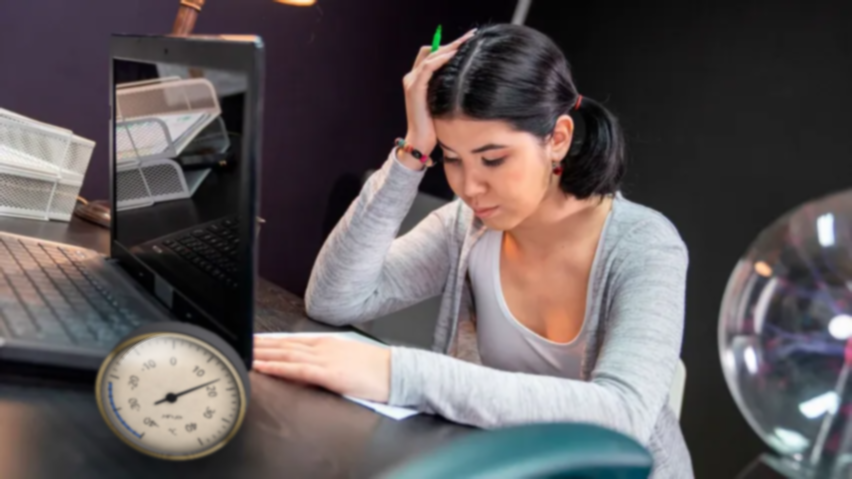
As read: 16 (°C)
